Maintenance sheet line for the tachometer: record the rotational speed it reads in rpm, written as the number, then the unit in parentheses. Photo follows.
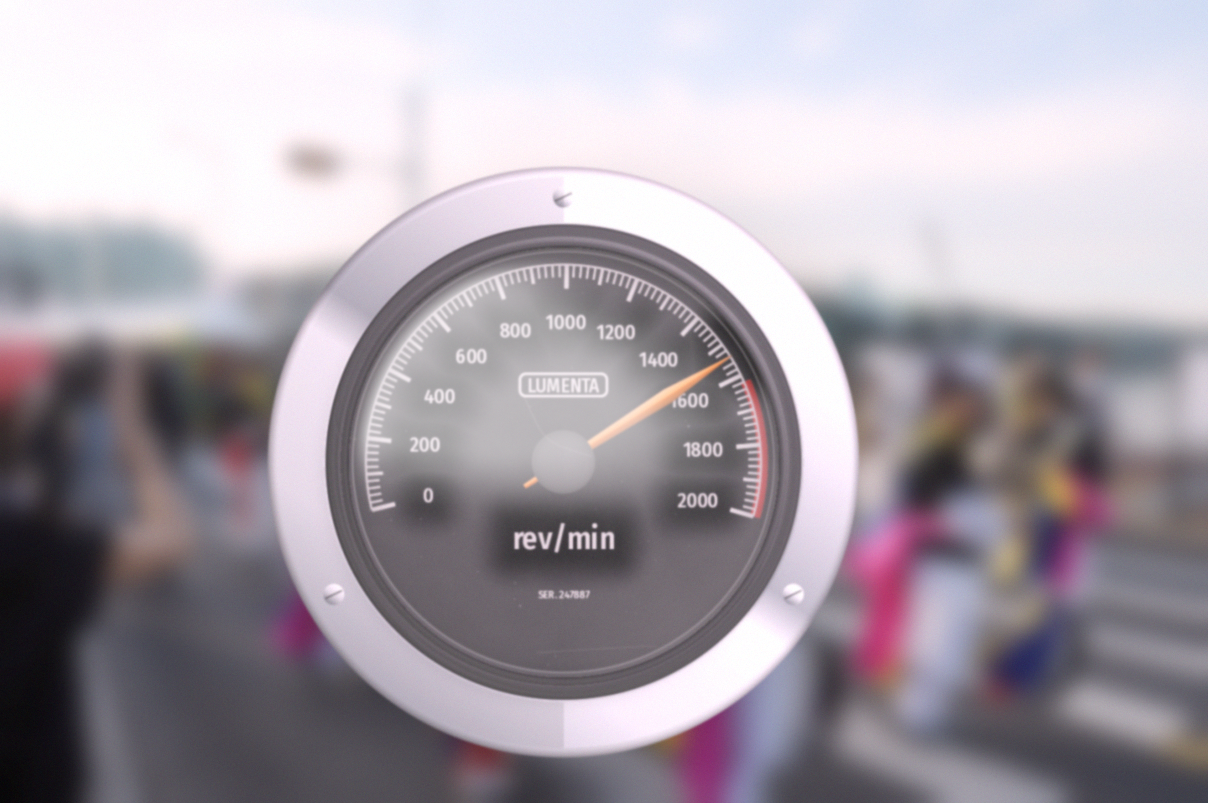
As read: 1540 (rpm)
